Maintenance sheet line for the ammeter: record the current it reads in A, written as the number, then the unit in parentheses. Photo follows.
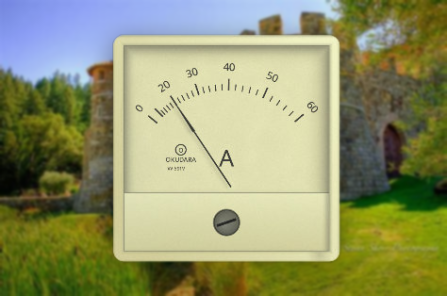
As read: 20 (A)
